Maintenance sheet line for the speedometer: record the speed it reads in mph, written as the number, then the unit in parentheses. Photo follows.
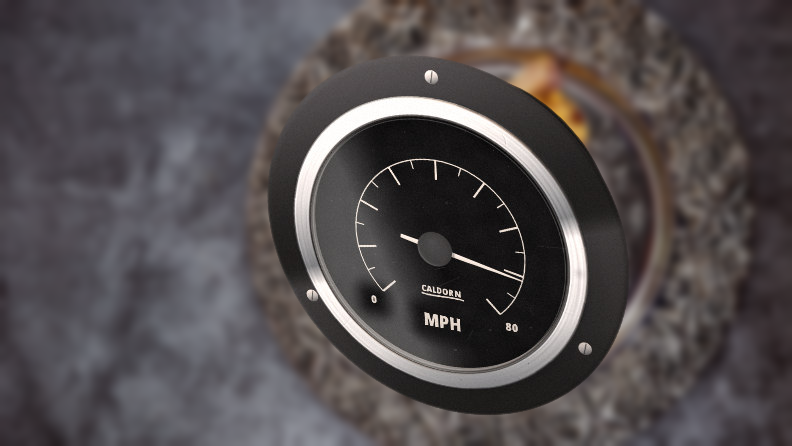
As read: 70 (mph)
